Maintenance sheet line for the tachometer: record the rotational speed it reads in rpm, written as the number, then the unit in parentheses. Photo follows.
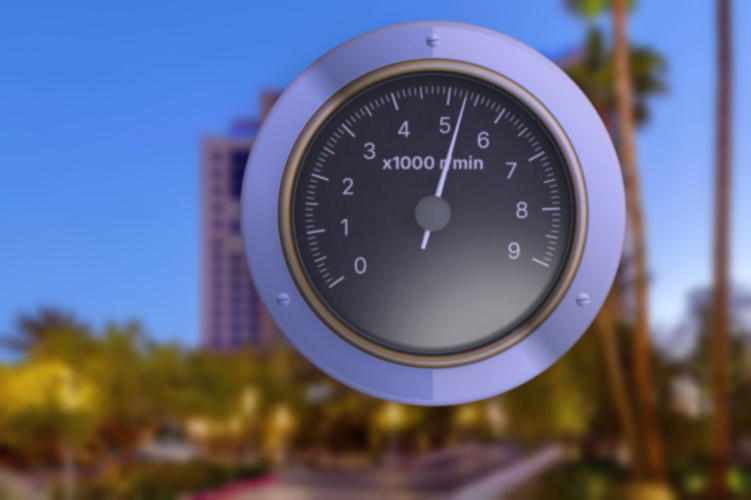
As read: 5300 (rpm)
